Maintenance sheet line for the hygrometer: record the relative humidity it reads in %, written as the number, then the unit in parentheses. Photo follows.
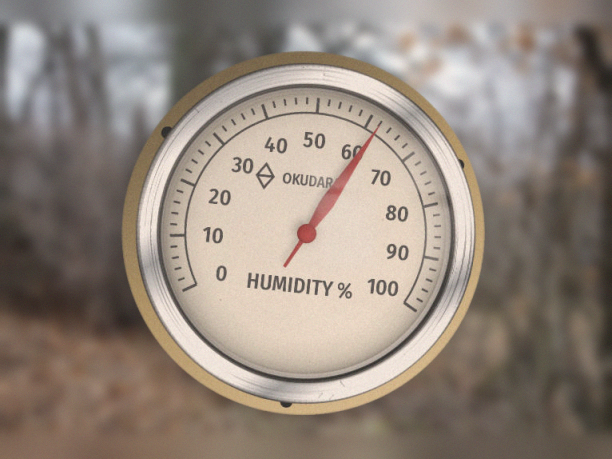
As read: 62 (%)
